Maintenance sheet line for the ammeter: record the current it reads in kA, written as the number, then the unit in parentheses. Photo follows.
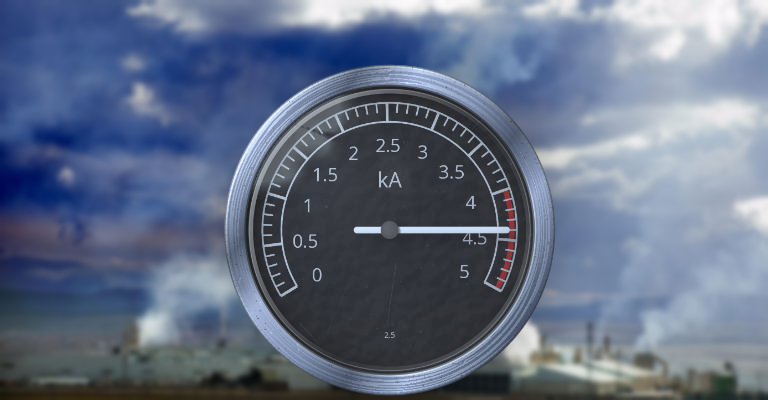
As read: 4.4 (kA)
